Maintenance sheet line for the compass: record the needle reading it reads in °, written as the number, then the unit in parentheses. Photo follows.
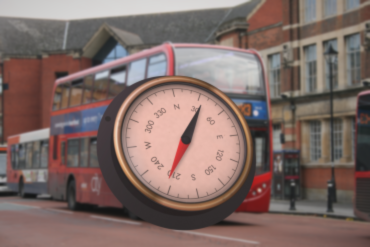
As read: 215 (°)
